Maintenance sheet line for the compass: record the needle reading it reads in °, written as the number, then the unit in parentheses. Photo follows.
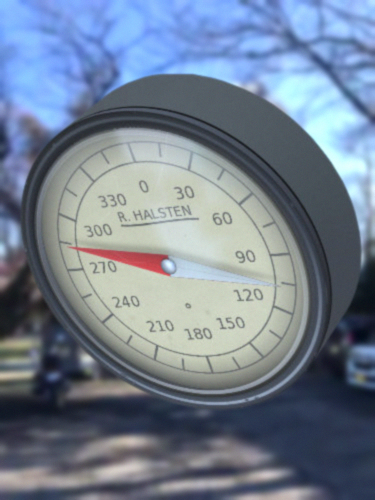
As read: 285 (°)
